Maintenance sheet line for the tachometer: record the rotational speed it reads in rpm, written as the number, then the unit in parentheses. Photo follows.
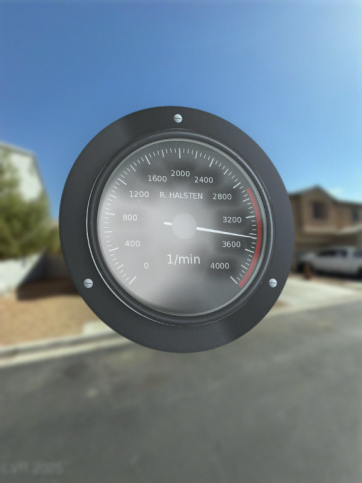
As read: 3450 (rpm)
